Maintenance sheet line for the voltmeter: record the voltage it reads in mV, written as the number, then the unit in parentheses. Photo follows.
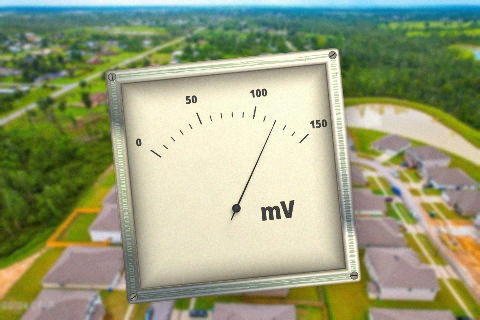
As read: 120 (mV)
